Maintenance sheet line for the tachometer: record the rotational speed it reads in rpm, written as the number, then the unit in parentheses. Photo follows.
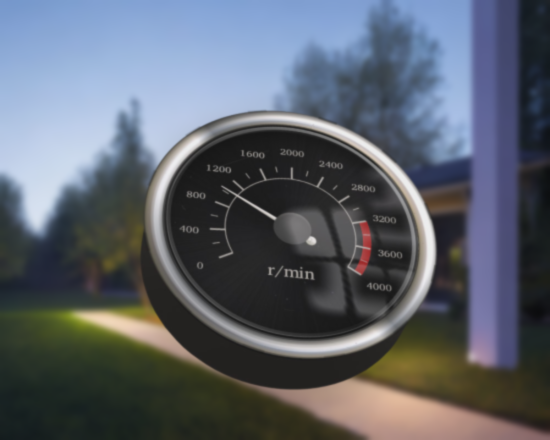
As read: 1000 (rpm)
